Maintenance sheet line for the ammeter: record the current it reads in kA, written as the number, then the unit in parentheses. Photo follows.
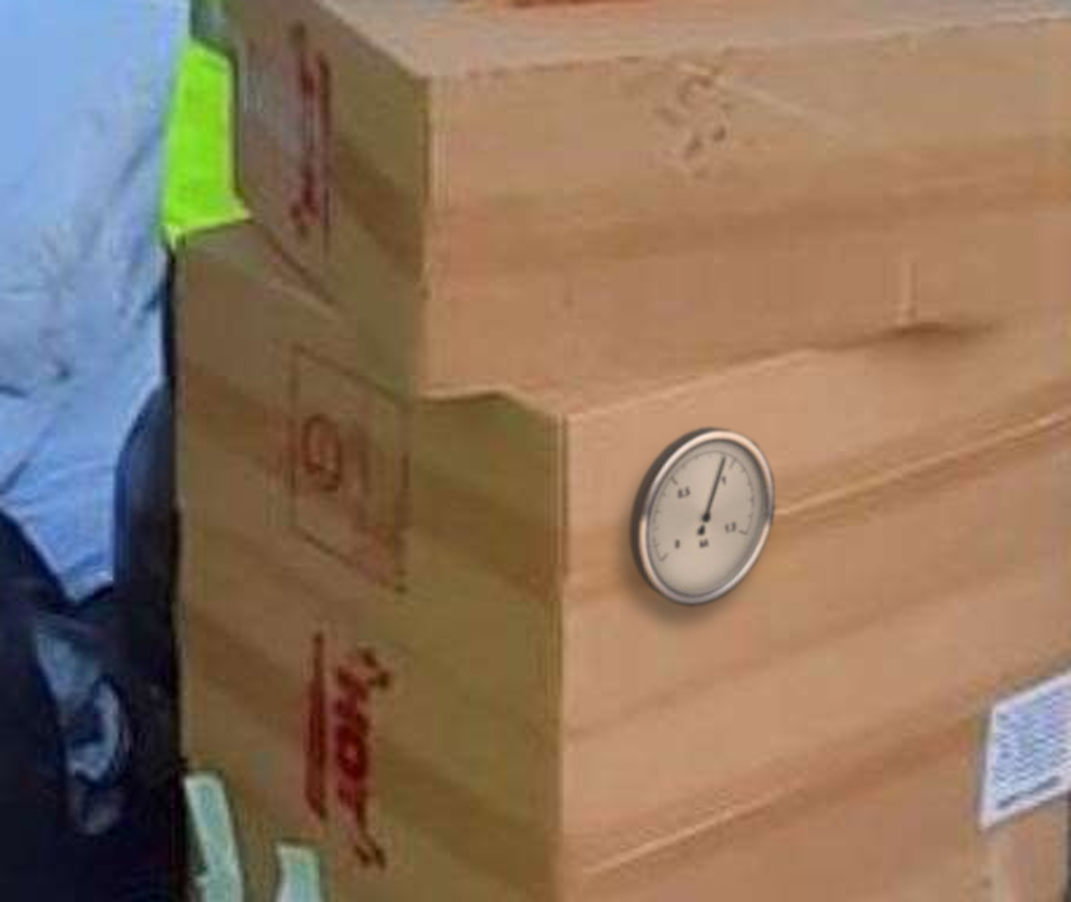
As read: 0.9 (kA)
